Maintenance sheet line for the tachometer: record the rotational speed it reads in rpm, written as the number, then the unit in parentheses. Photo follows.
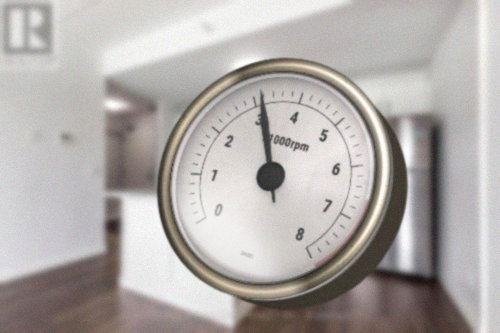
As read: 3200 (rpm)
